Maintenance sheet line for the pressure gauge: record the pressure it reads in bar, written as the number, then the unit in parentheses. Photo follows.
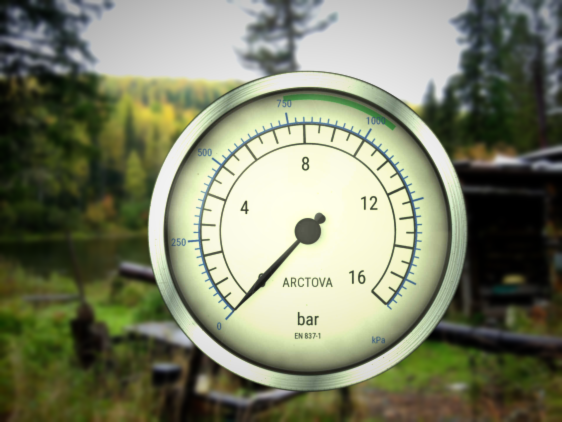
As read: 0 (bar)
